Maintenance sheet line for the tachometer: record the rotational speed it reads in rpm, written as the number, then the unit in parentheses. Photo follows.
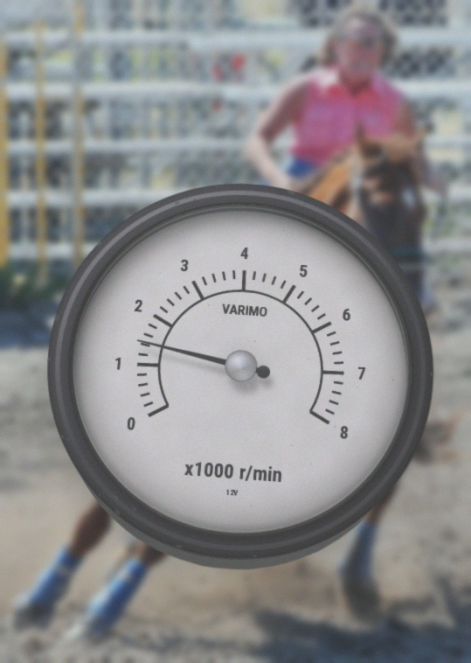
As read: 1400 (rpm)
